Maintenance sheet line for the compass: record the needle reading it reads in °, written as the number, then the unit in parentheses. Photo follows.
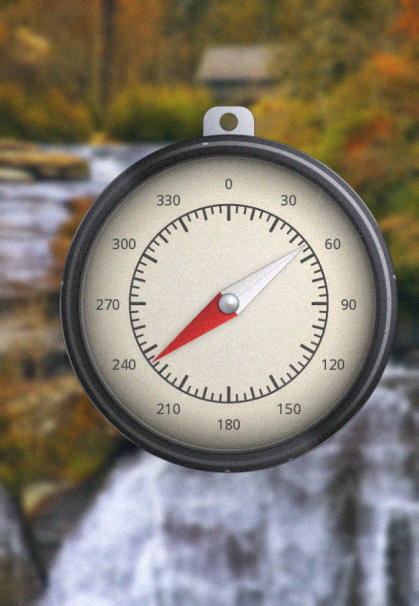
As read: 232.5 (°)
